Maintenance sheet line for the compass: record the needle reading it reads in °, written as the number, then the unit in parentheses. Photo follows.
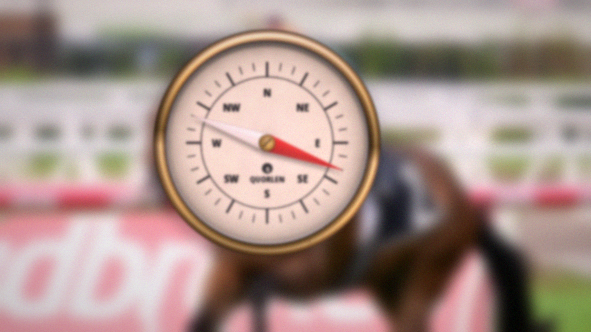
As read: 110 (°)
